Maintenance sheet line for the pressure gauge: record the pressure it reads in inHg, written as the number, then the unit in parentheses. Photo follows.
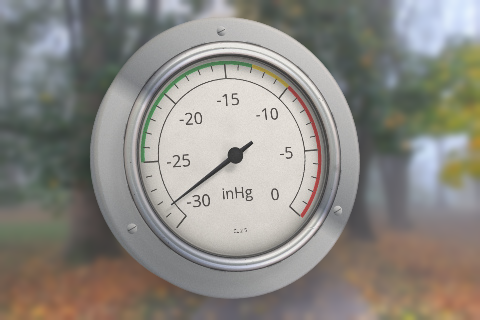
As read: -28.5 (inHg)
